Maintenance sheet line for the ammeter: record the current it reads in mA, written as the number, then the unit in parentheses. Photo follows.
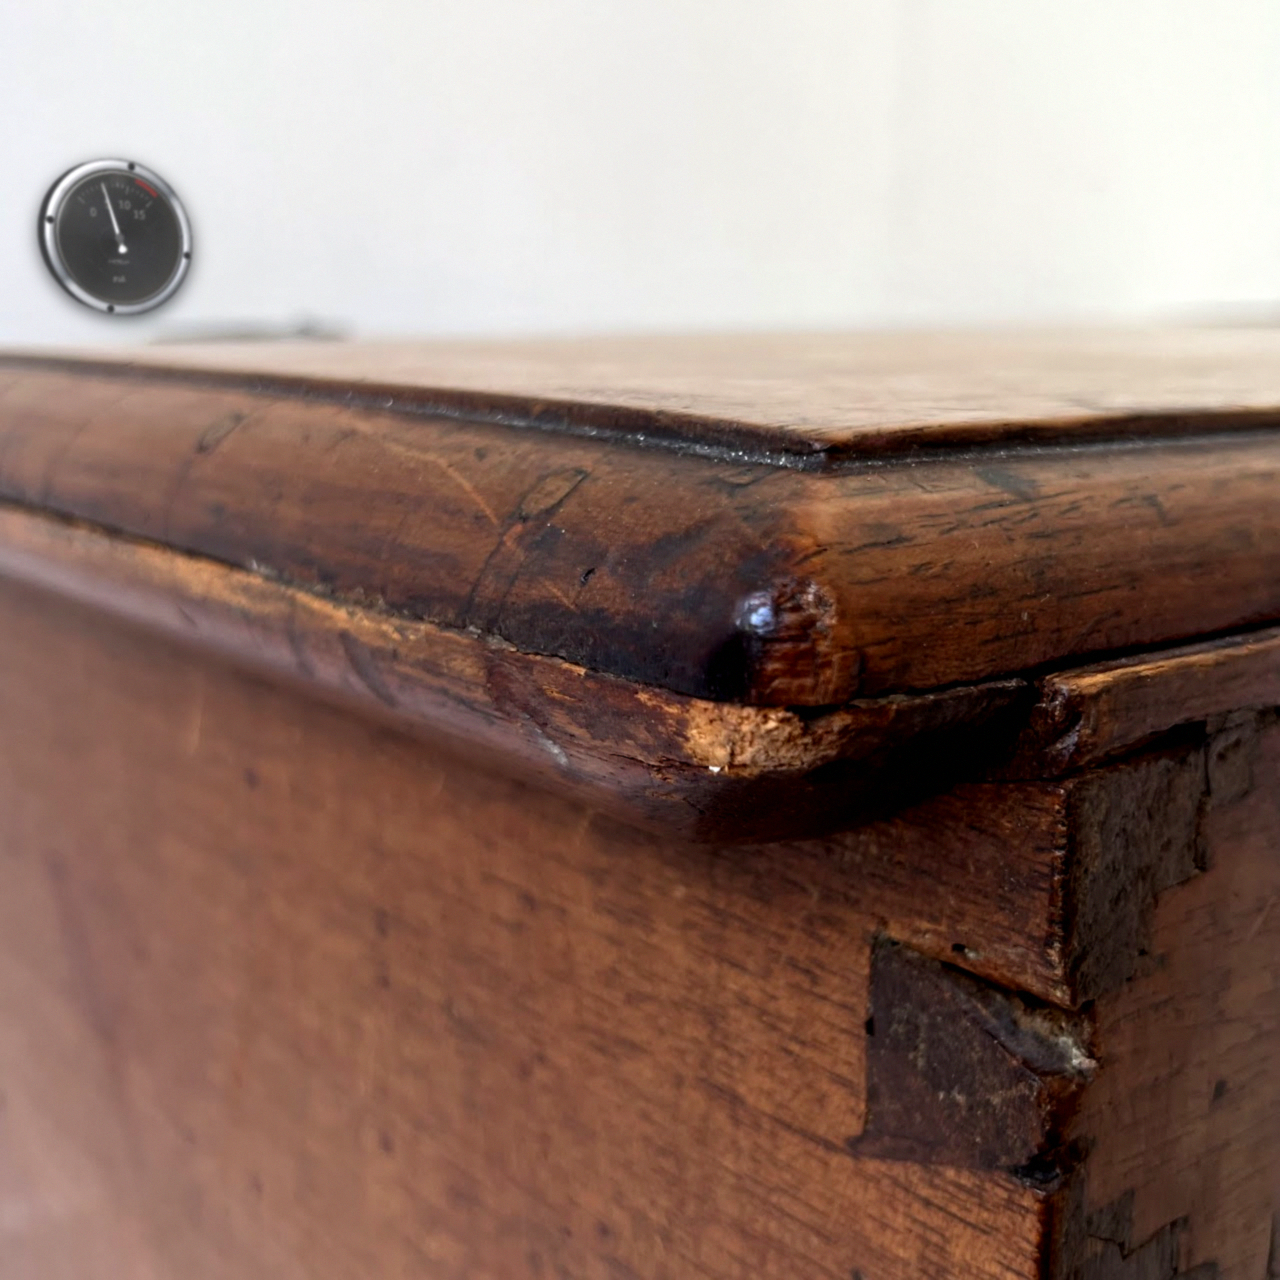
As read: 5 (mA)
